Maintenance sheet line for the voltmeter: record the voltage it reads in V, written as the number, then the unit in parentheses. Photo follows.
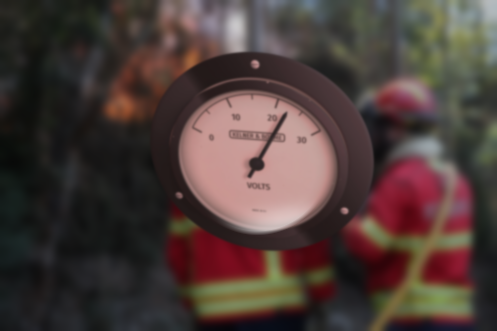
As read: 22.5 (V)
